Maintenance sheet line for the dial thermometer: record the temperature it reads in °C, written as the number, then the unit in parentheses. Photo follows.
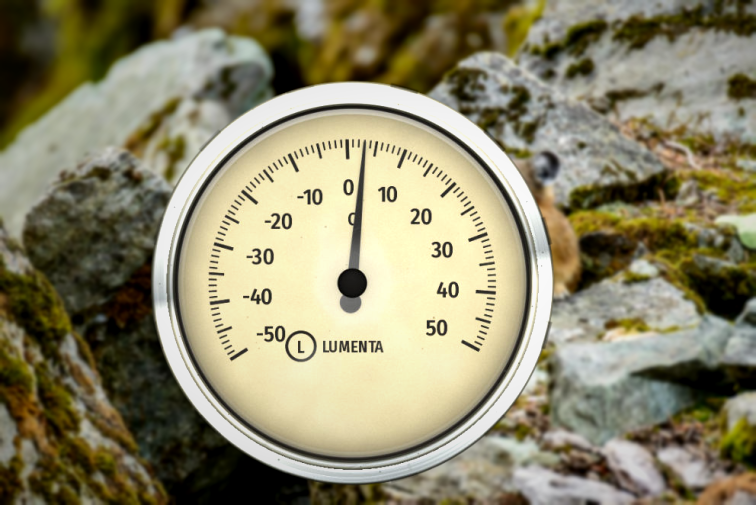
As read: 3 (°C)
